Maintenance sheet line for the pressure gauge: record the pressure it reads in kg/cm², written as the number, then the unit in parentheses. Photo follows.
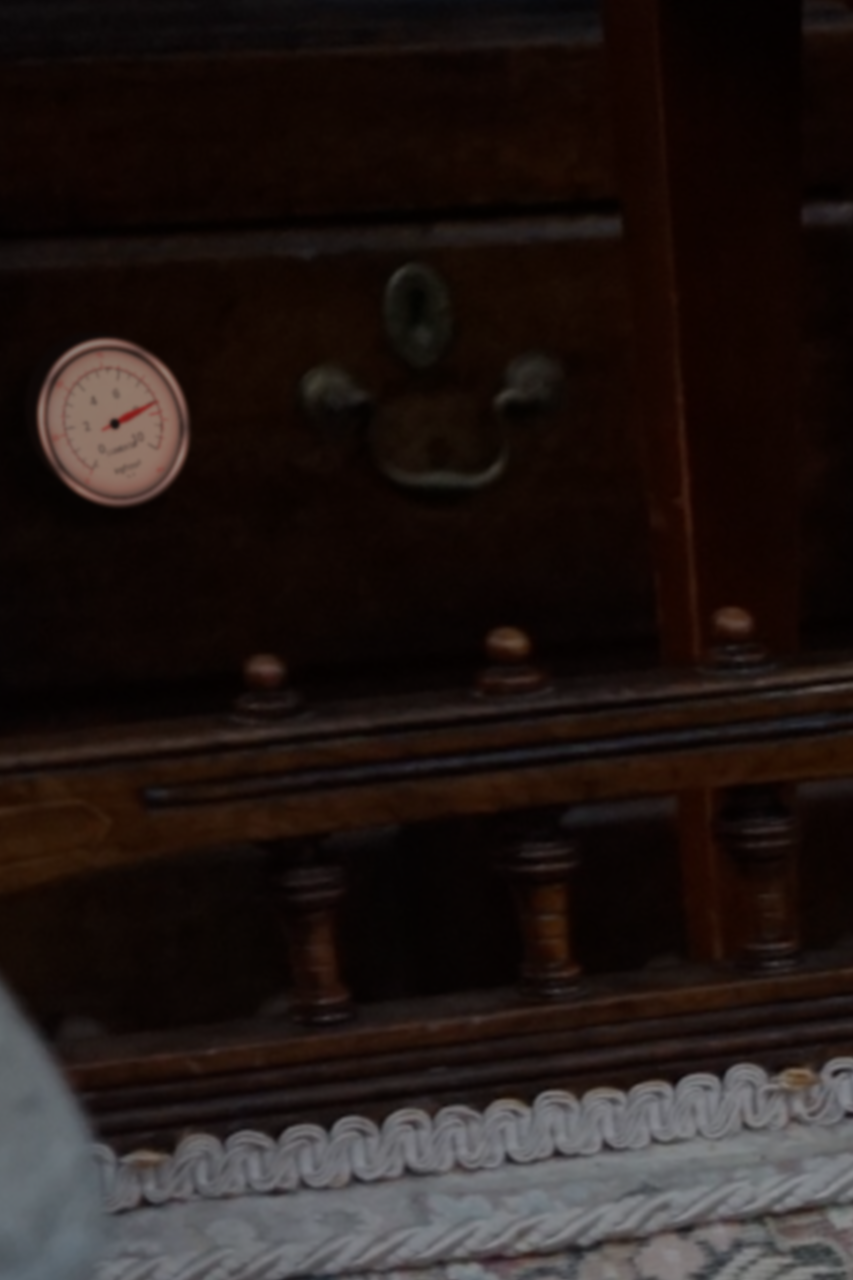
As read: 8 (kg/cm²)
